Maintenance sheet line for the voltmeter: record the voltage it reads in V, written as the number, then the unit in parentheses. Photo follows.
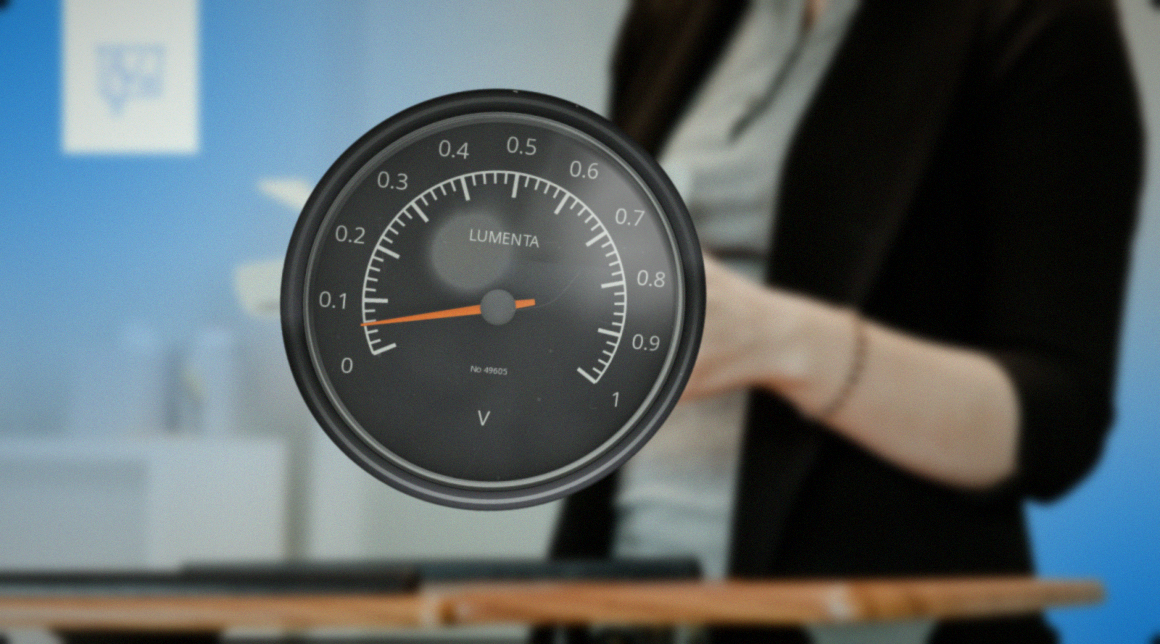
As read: 0.06 (V)
